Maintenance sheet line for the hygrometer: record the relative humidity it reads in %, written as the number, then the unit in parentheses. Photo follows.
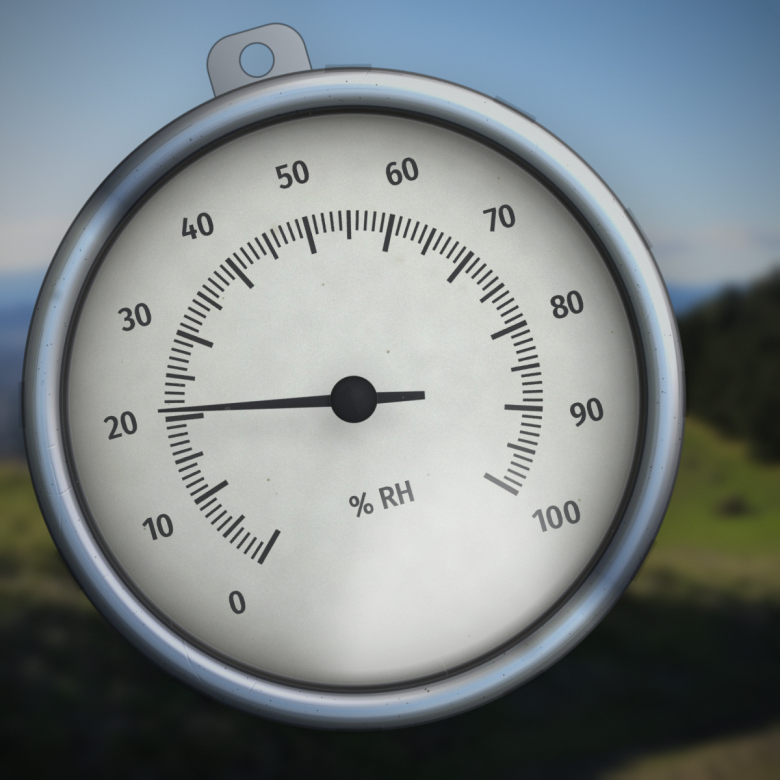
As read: 21 (%)
